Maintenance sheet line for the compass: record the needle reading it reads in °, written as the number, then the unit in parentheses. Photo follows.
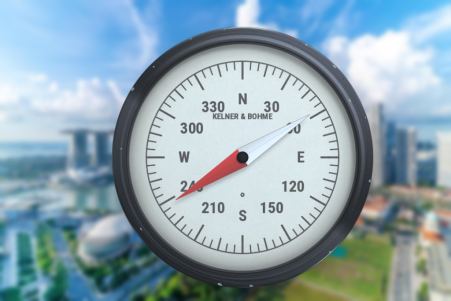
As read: 237.5 (°)
